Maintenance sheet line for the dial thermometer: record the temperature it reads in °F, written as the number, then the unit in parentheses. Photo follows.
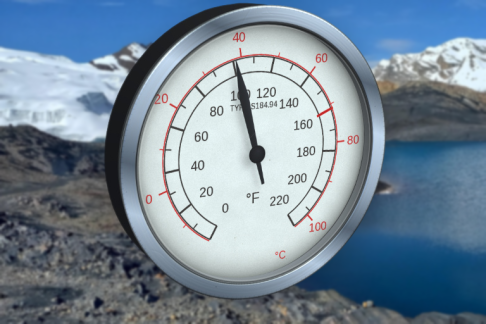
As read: 100 (°F)
